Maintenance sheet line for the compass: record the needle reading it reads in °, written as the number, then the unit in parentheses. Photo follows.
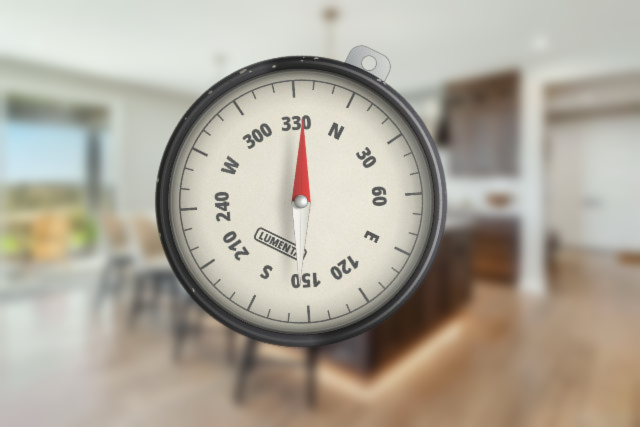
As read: 335 (°)
